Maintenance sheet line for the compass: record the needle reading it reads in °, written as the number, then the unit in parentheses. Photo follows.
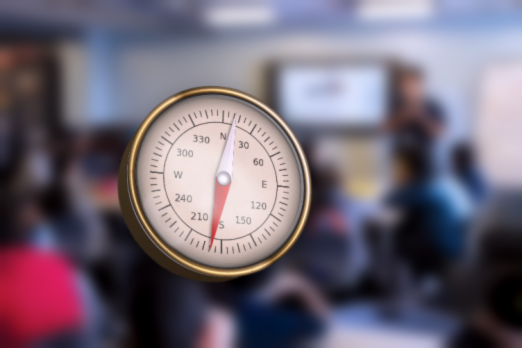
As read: 190 (°)
